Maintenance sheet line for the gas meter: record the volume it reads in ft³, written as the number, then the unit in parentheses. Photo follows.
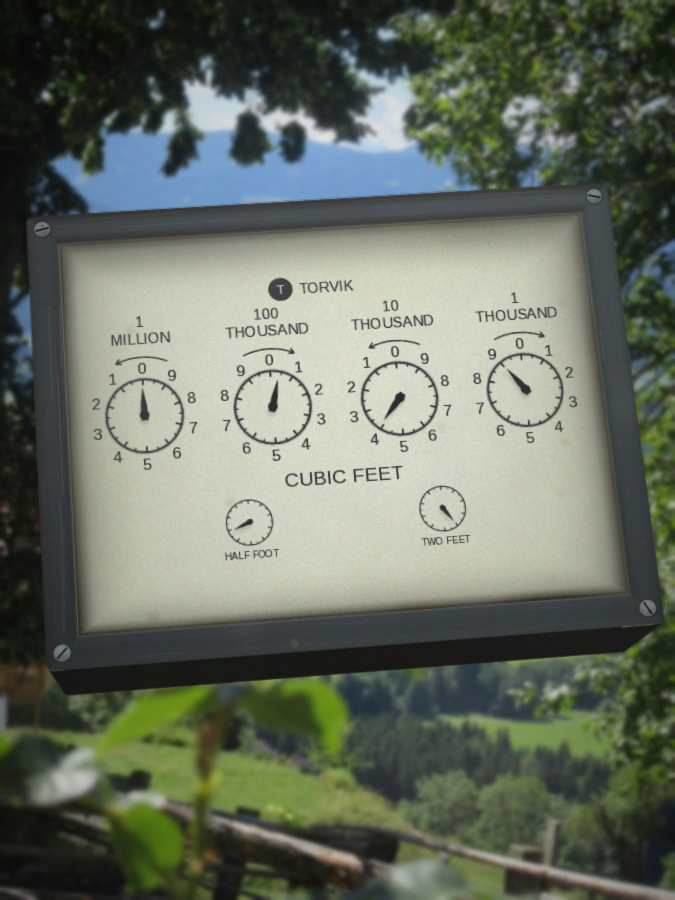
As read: 3900 (ft³)
